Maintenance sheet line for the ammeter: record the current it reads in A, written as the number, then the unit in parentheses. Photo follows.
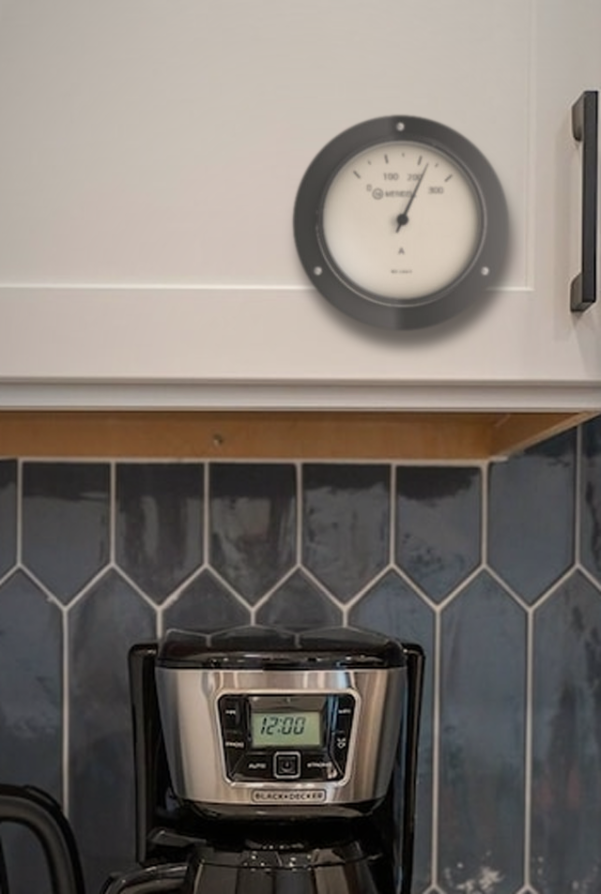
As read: 225 (A)
